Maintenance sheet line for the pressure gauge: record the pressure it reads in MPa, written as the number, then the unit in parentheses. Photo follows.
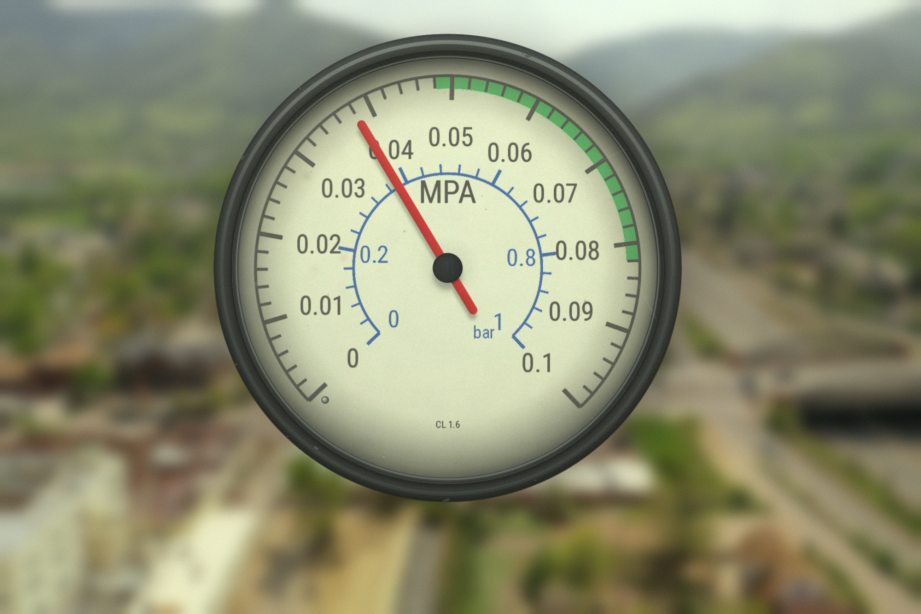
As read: 0.038 (MPa)
